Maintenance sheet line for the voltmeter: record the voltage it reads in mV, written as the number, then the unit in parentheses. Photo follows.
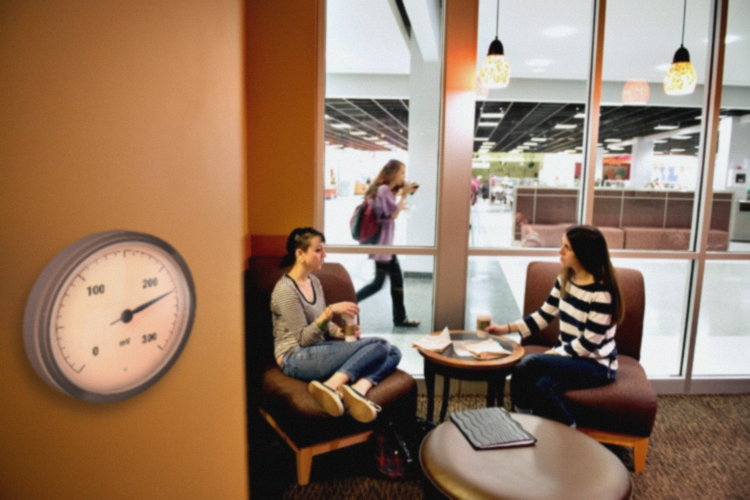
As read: 230 (mV)
